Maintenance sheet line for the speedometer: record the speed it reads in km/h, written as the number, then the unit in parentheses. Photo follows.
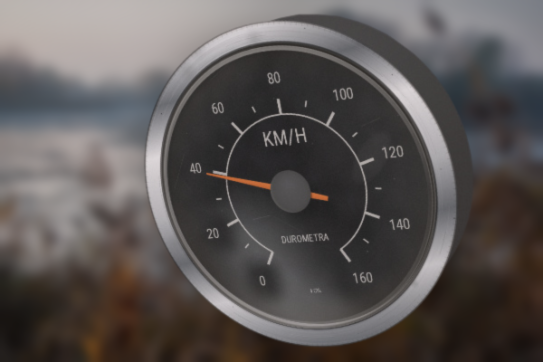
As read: 40 (km/h)
